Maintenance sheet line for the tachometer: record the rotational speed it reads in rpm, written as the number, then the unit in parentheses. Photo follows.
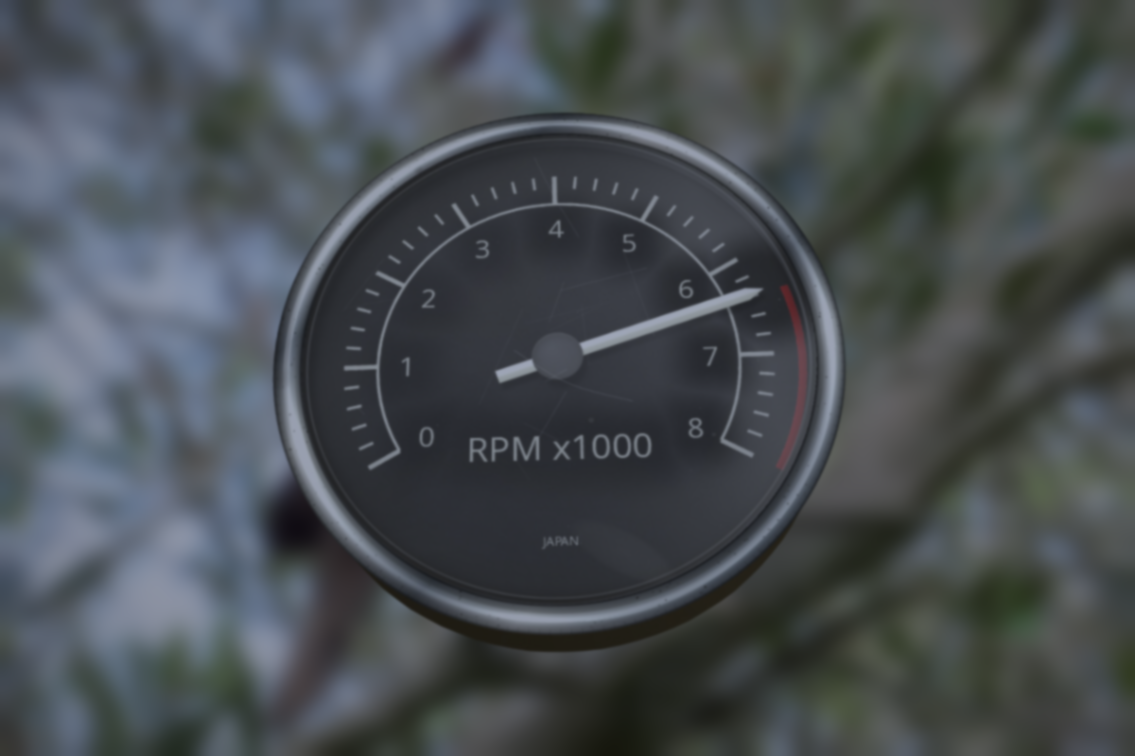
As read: 6400 (rpm)
